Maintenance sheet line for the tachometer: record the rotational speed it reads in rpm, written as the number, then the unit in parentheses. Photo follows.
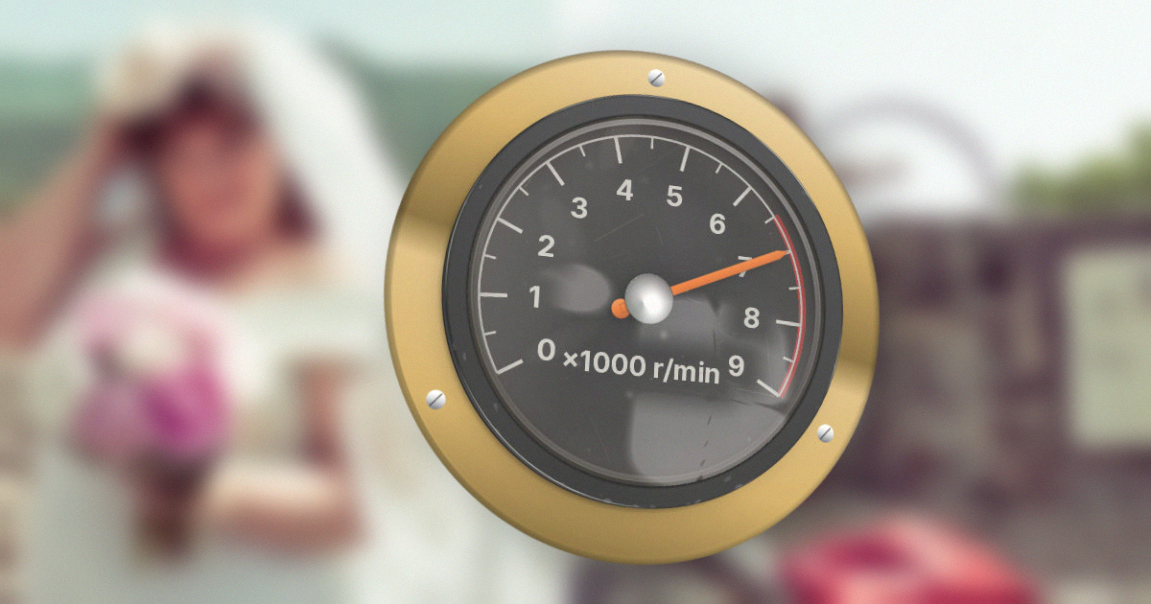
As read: 7000 (rpm)
